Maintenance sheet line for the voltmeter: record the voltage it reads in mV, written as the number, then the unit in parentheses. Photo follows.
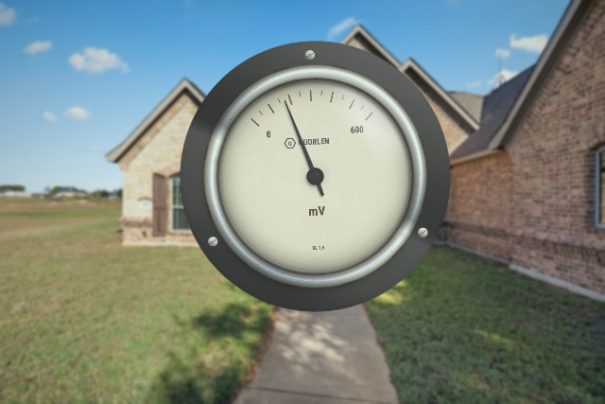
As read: 175 (mV)
